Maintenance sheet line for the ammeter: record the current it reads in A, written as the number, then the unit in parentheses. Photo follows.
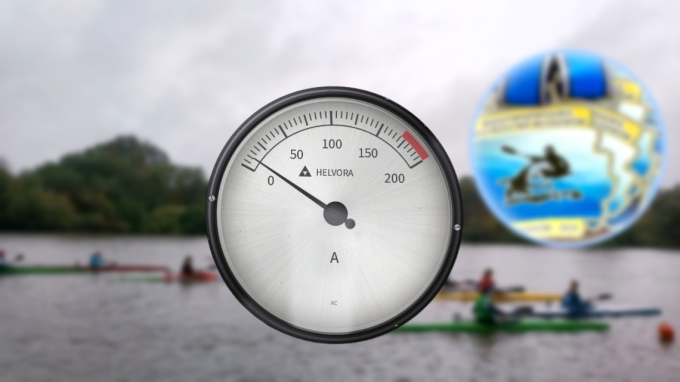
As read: 10 (A)
